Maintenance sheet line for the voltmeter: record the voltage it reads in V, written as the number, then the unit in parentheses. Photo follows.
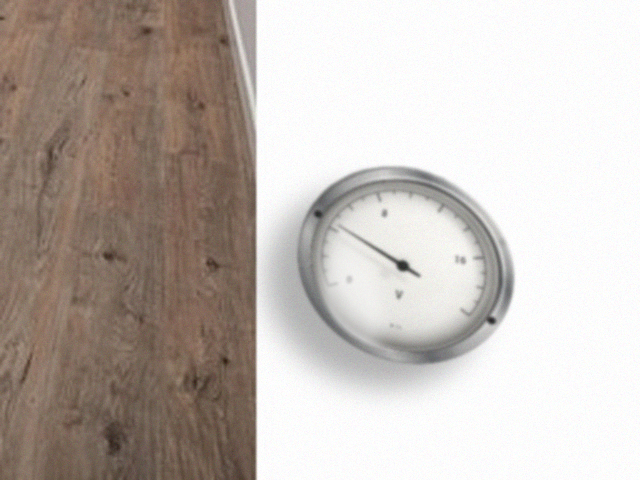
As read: 4.5 (V)
